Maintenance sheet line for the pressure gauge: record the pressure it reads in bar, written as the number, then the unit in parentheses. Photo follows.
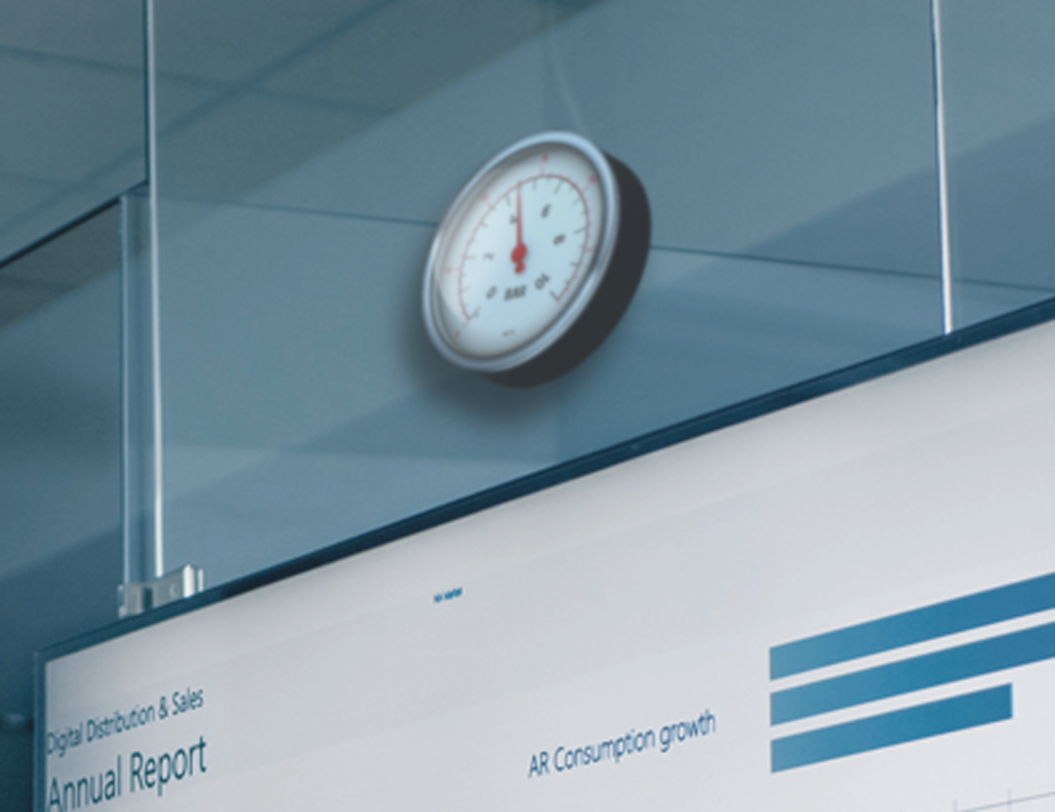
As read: 4.5 (bar)
